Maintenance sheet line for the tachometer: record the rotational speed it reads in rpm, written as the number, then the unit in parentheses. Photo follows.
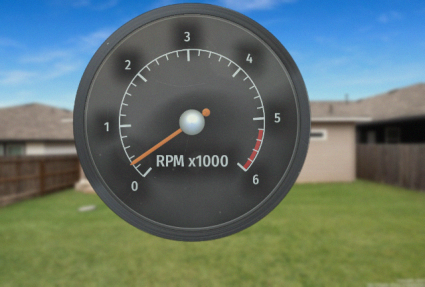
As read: 300 (rpm)
